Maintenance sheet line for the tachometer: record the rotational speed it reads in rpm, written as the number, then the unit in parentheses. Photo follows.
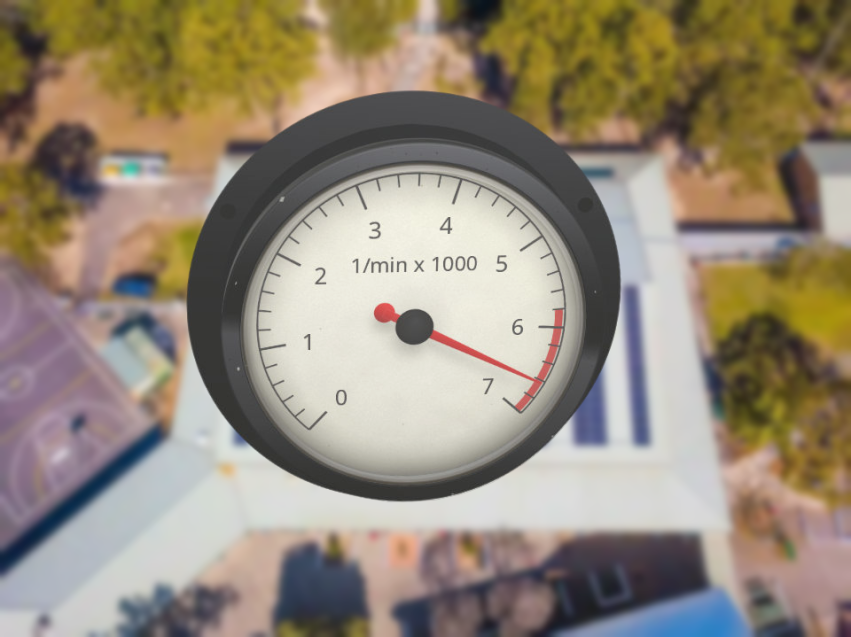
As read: 6600 (rpm)
